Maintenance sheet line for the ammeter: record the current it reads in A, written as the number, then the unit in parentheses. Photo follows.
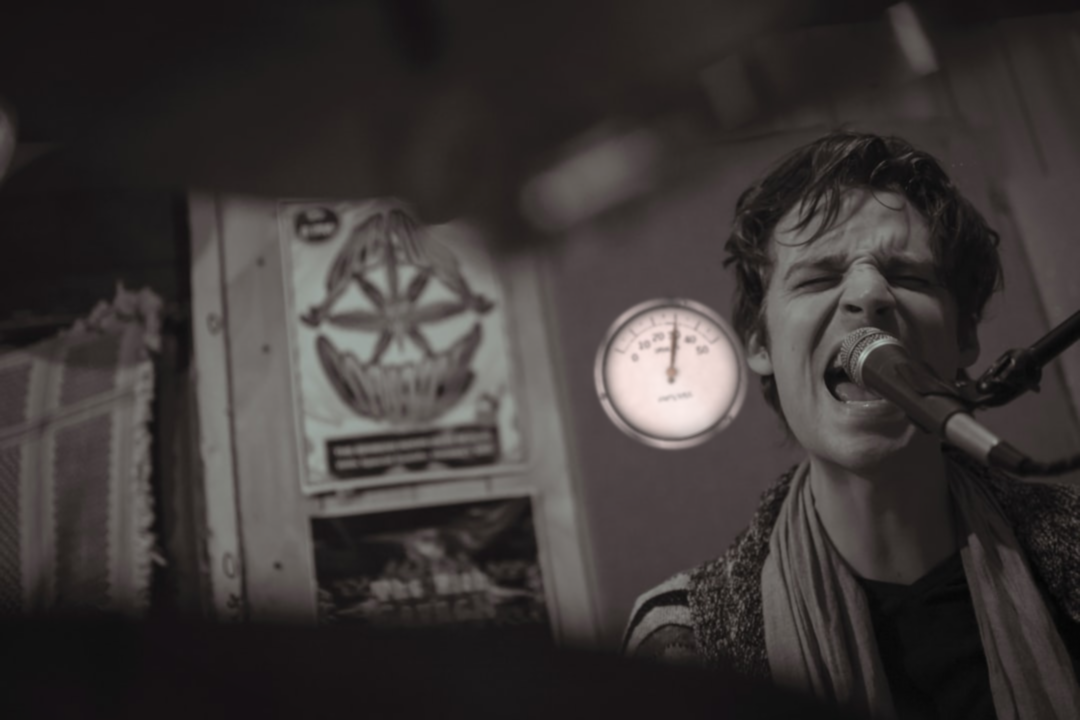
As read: 30 (A)
